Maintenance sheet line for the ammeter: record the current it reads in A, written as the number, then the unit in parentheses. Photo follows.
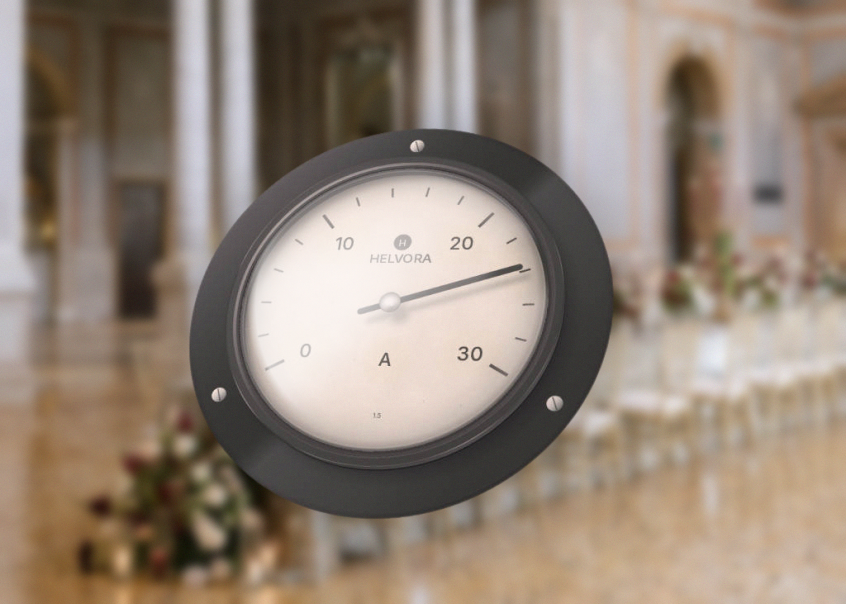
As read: 24 (A)
